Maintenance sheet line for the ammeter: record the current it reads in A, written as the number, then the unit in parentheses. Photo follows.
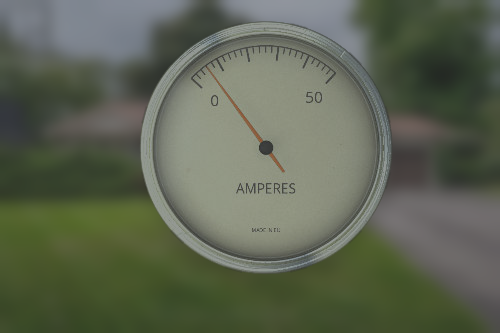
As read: 6 (A)
